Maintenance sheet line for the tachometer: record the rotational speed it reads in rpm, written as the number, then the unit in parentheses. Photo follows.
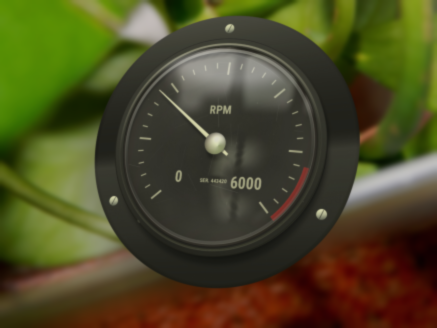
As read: 1800 (rpm)
